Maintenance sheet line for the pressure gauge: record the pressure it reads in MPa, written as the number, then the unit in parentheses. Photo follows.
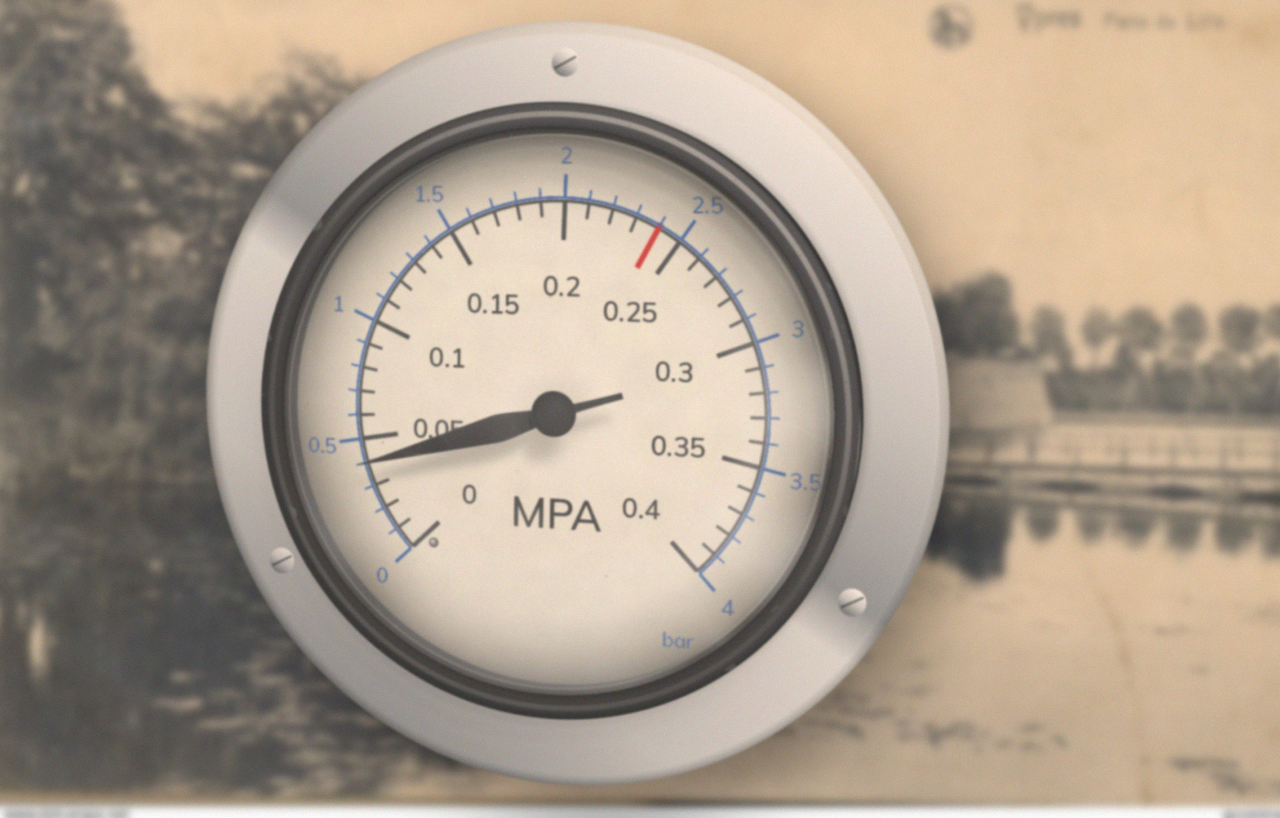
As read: 0.04 (MPa)
